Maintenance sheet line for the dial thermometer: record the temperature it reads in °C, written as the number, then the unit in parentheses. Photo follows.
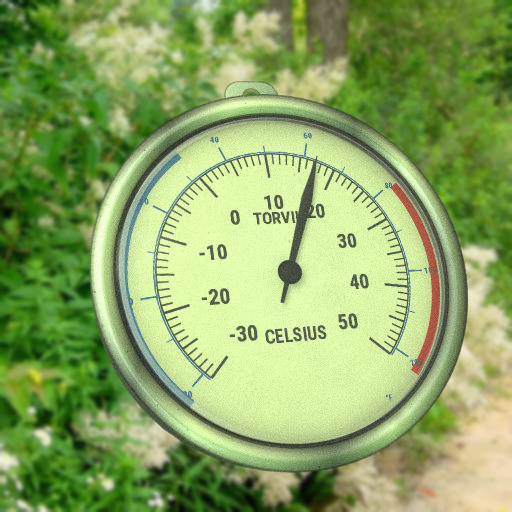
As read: 17 (°C)
